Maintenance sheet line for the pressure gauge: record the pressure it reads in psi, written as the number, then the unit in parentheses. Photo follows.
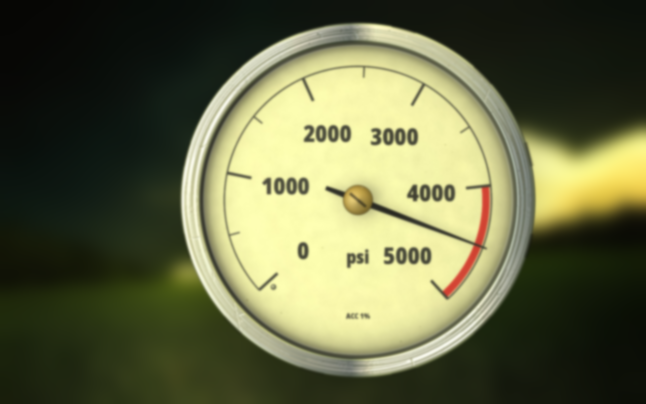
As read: 4500 (psi)
